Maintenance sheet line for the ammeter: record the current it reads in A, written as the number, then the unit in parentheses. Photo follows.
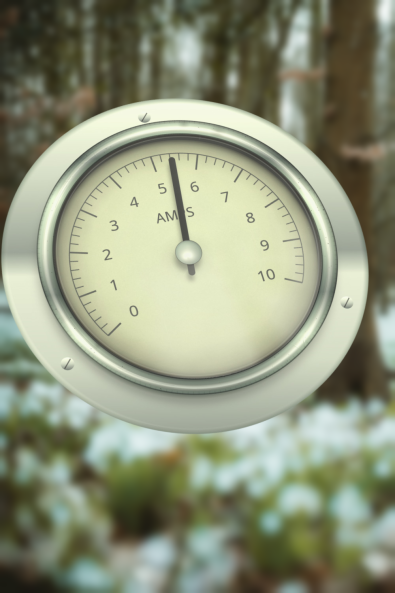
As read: 5.4 (A)
